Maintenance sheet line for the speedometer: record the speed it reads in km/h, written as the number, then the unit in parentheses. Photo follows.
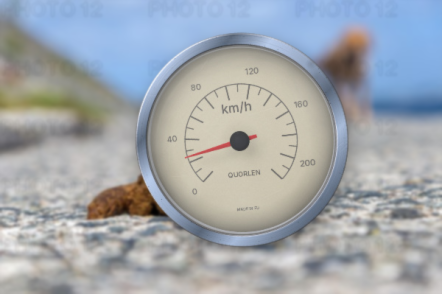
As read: 25 (km/h)
